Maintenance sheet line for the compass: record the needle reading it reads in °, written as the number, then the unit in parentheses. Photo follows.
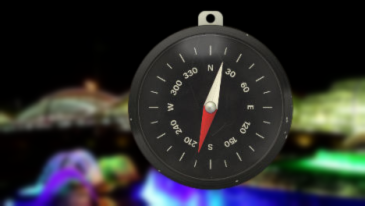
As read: 195 (°)
